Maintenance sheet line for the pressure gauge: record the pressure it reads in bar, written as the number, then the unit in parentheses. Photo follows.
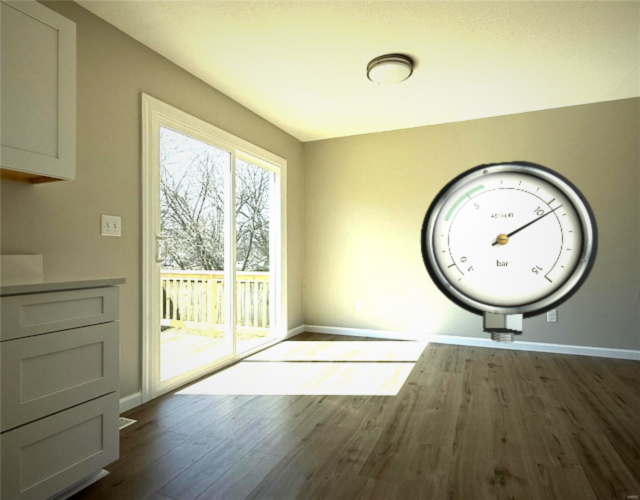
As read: 10.5 (bar)
